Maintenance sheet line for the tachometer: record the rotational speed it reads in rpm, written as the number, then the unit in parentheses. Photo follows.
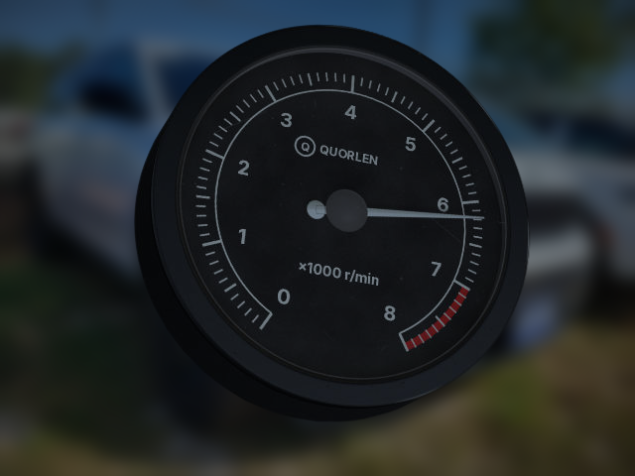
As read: 6200 (rpm)
